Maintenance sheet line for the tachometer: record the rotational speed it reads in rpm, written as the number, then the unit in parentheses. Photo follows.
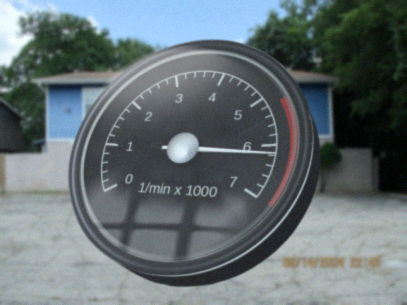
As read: 6200 (rpm)
